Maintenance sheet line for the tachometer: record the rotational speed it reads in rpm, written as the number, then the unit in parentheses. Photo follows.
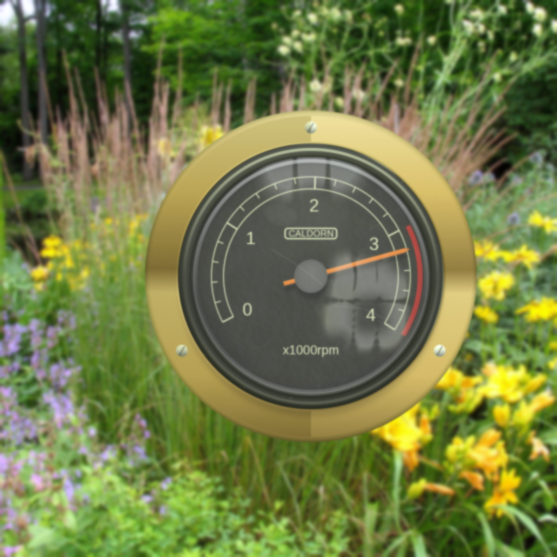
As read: 3200 (rpm)
